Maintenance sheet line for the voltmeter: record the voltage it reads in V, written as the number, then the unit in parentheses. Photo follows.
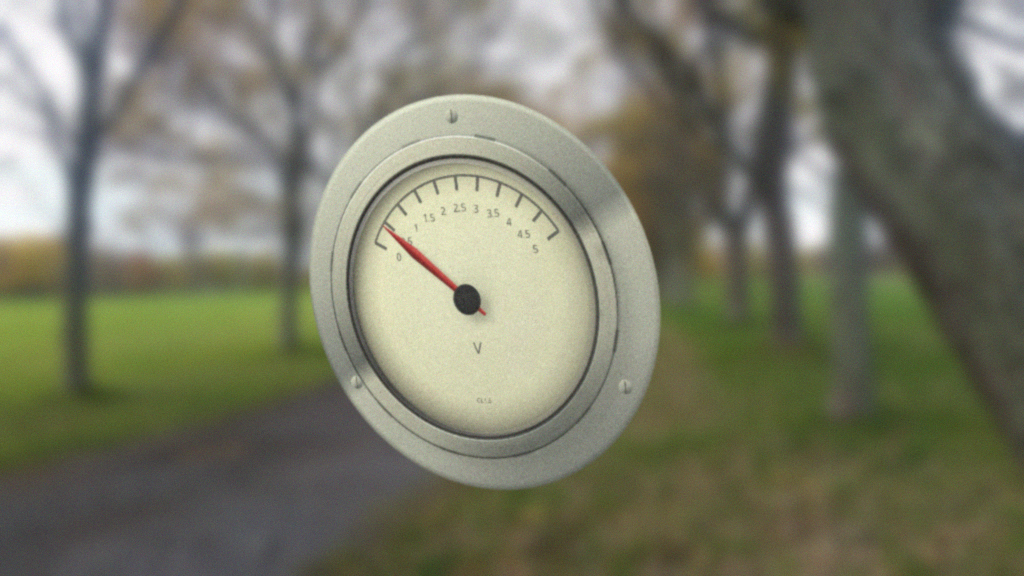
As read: 0.5 (V)
